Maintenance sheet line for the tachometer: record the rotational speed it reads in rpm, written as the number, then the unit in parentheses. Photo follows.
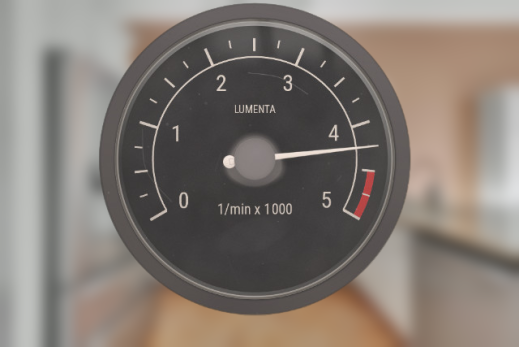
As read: 4250 (rpm)
